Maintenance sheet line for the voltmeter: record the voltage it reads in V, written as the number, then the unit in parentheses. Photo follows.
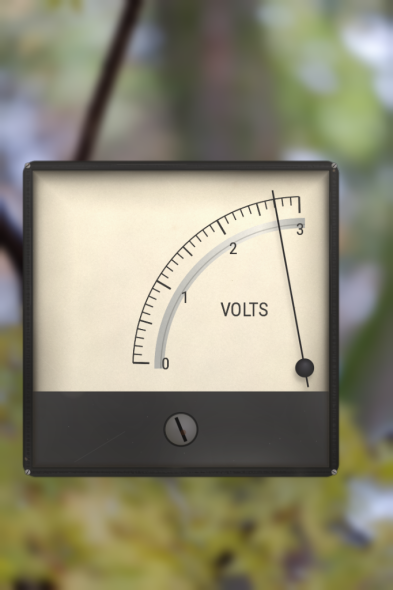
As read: 2.7 (V)
